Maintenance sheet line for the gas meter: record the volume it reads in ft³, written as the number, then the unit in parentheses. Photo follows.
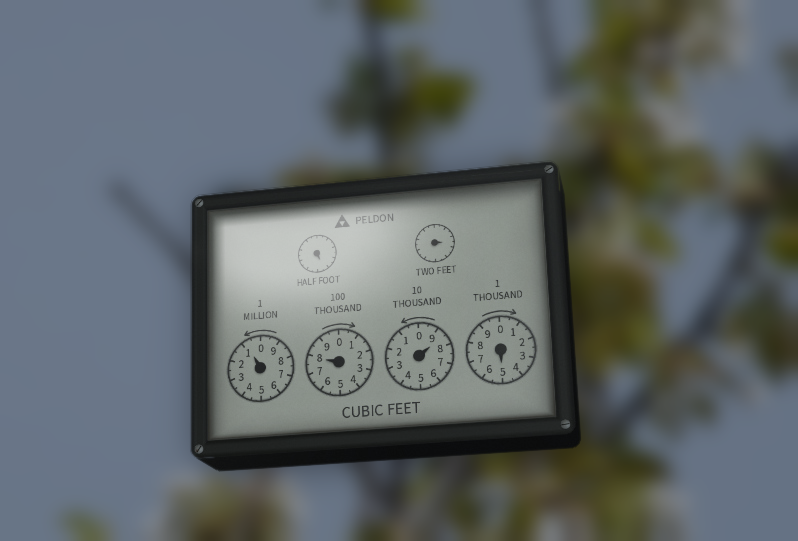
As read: 78500 (ft³)
